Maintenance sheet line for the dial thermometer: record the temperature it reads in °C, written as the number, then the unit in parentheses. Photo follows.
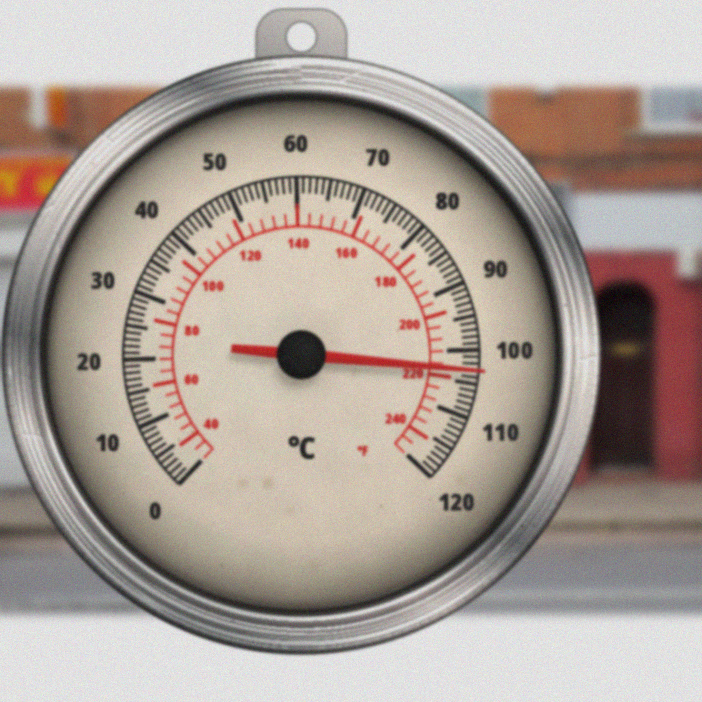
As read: 103 (°C)
